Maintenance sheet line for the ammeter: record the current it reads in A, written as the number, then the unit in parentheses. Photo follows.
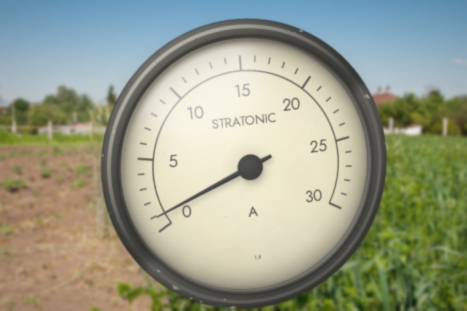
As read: 1 (A)
